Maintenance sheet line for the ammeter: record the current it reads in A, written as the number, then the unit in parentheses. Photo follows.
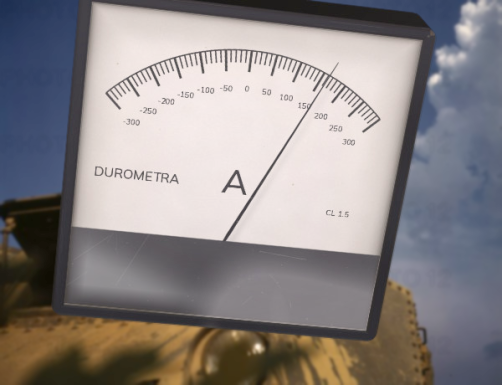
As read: 160 (A)
